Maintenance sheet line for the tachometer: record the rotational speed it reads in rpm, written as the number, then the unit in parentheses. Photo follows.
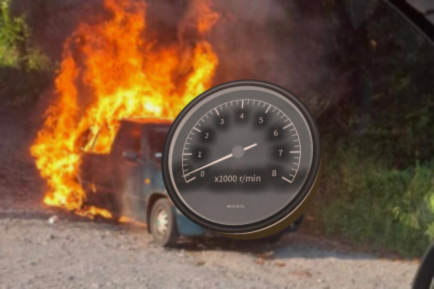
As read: 200 (rpm)
